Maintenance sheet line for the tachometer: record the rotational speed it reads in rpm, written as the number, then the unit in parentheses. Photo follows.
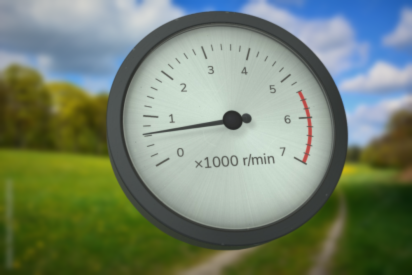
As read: 600 (rpm)
